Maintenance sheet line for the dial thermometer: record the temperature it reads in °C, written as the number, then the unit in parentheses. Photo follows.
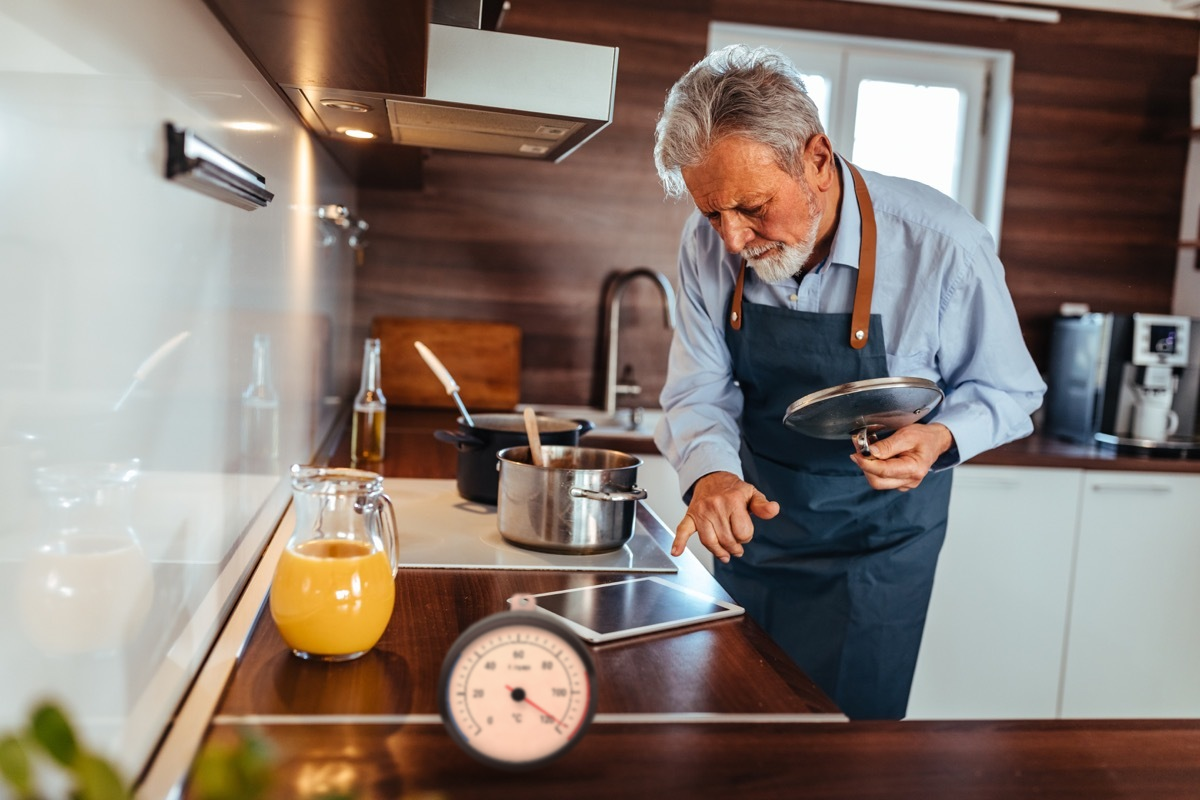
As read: 116 (°C)
